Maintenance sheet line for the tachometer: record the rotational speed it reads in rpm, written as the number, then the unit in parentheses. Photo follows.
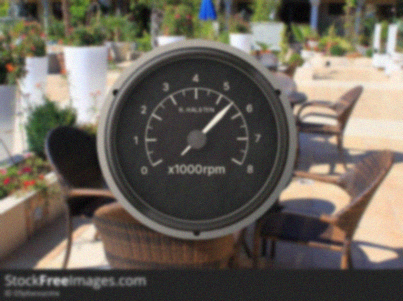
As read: 5500 (rpm)
